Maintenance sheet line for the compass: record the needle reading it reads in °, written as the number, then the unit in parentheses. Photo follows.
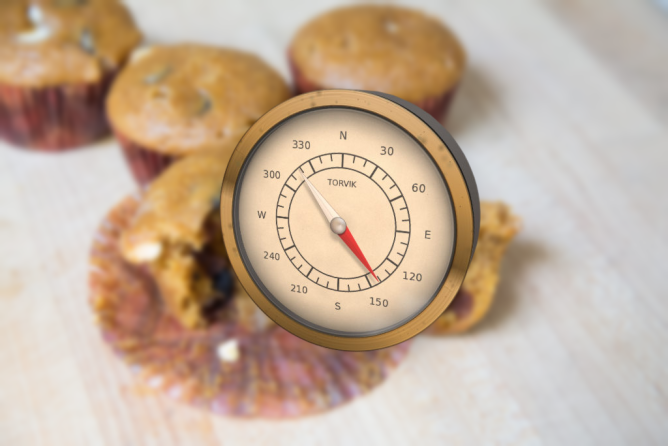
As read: 140 (°)
